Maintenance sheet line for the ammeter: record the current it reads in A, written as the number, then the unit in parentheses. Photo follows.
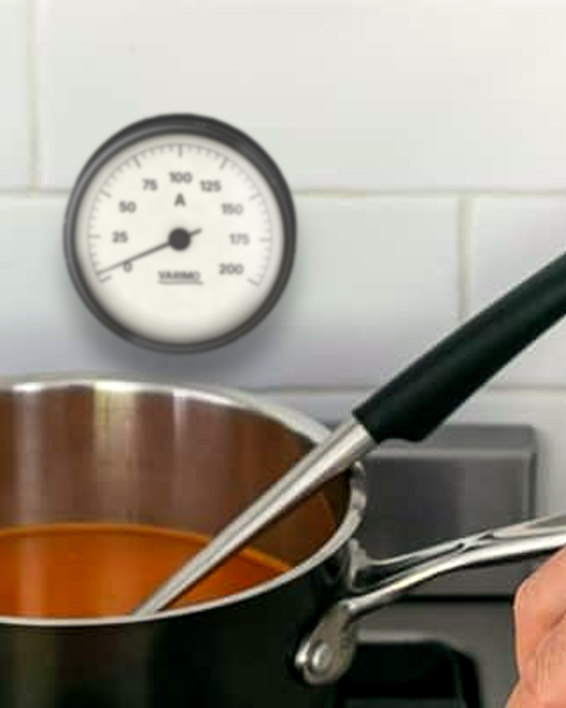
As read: 5 (A)
